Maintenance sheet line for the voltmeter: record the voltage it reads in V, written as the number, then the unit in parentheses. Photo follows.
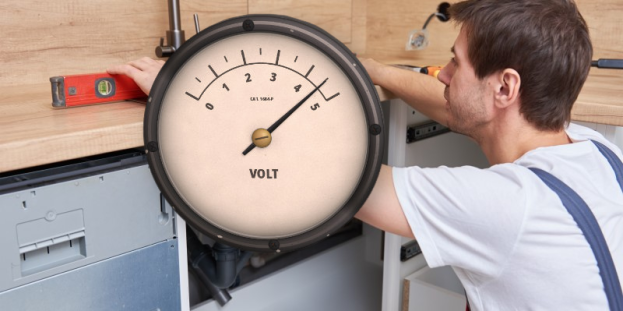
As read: 4.5 (V)
